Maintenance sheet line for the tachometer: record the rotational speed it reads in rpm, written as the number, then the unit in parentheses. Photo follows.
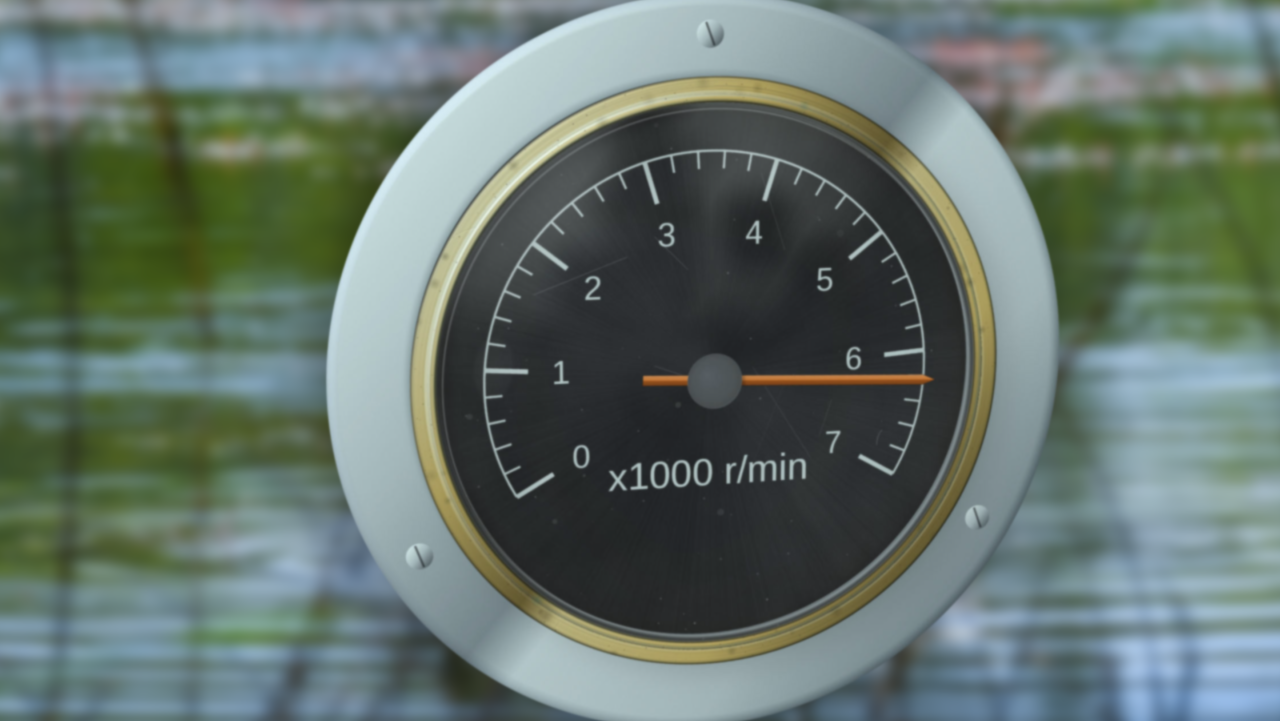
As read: 6200 (rpm)
